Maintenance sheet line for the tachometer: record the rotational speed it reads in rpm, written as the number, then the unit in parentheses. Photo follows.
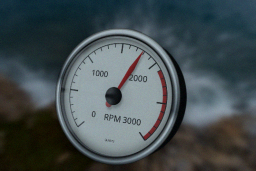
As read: 1800 (rpm)
